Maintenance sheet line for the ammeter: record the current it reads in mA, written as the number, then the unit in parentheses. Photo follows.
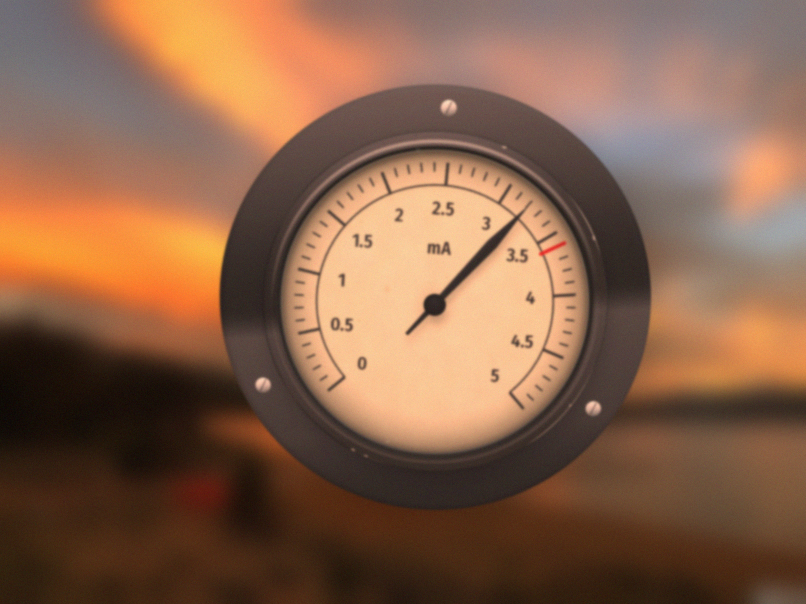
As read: 3.2 (mA)
